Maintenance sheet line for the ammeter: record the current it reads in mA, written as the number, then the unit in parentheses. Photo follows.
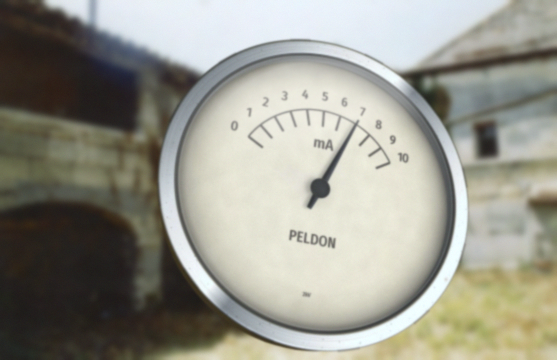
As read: 7 (mA)
